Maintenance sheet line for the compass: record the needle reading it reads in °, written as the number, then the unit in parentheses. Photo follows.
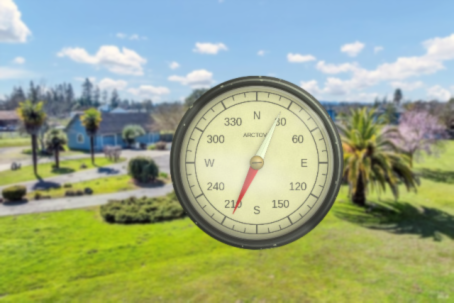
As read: 205 (°)
